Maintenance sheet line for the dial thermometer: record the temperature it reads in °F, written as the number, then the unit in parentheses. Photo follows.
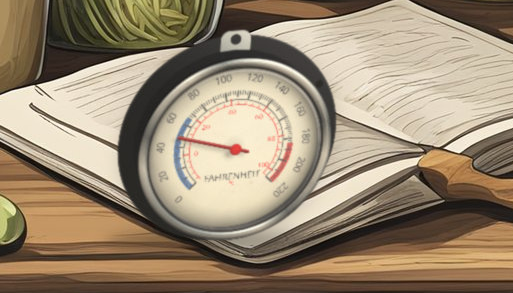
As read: 50 (°F)
